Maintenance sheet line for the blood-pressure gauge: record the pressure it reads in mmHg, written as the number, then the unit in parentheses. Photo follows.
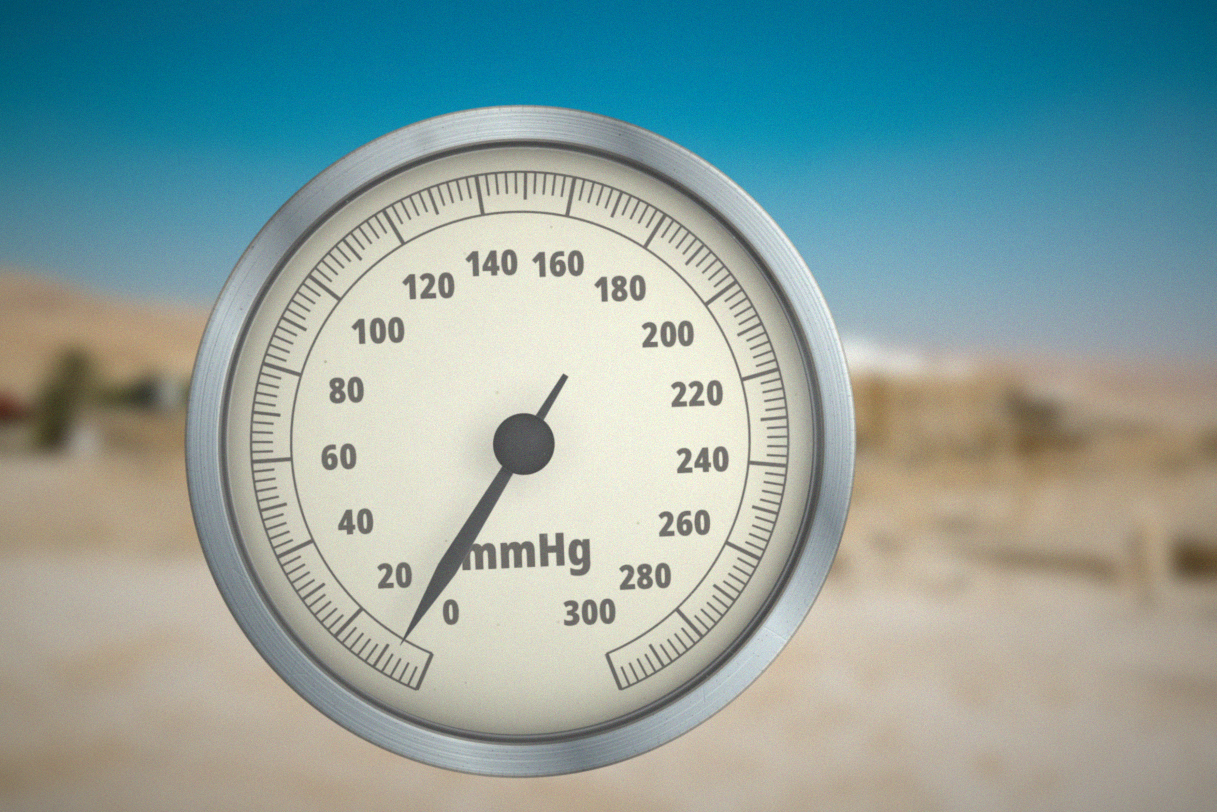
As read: 8 (mmHg)
